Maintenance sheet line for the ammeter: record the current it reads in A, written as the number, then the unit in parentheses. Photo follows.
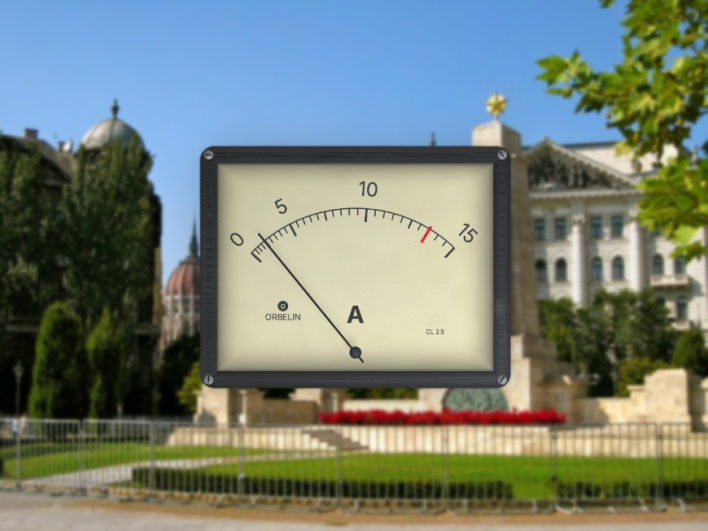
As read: 2.5 (A)
